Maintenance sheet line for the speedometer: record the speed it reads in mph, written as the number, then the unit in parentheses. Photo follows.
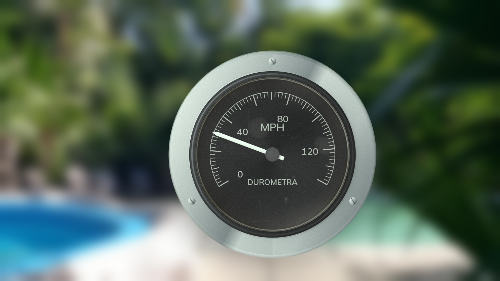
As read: 30 (mph)
